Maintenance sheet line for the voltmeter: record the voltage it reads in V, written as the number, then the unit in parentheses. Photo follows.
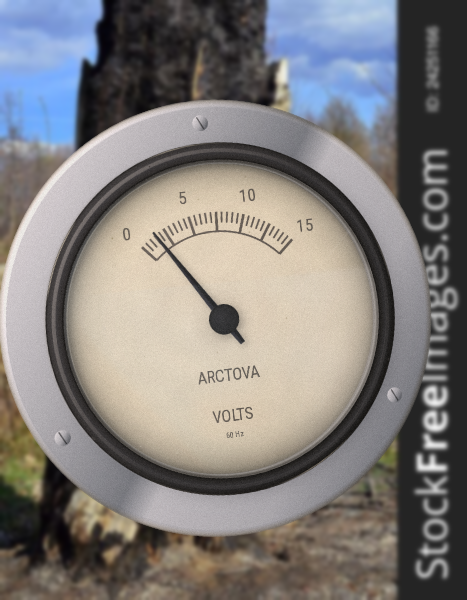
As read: 1.5 (V)
